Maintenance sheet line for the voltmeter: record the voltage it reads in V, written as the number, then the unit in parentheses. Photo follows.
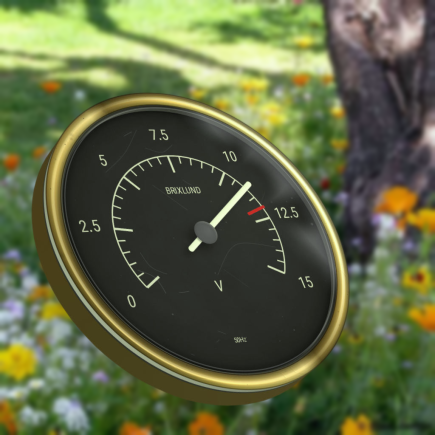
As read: 11 (V)
